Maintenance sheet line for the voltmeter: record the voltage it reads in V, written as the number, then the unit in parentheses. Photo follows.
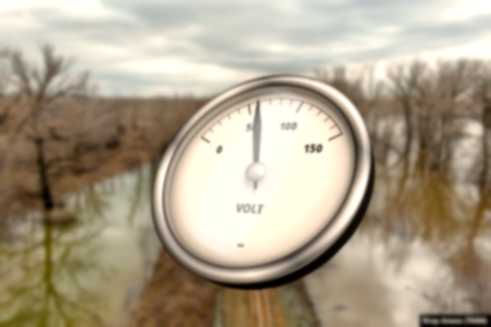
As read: 60 (V)
